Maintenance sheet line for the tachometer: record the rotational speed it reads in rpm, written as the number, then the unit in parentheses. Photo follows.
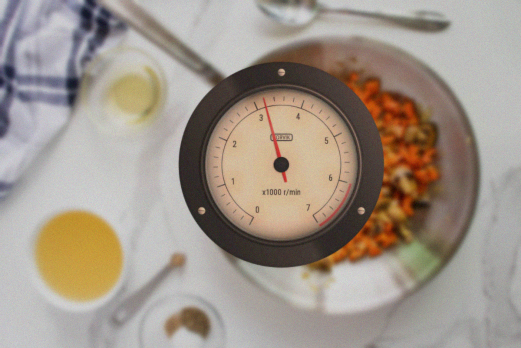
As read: 3200 (rpm)
